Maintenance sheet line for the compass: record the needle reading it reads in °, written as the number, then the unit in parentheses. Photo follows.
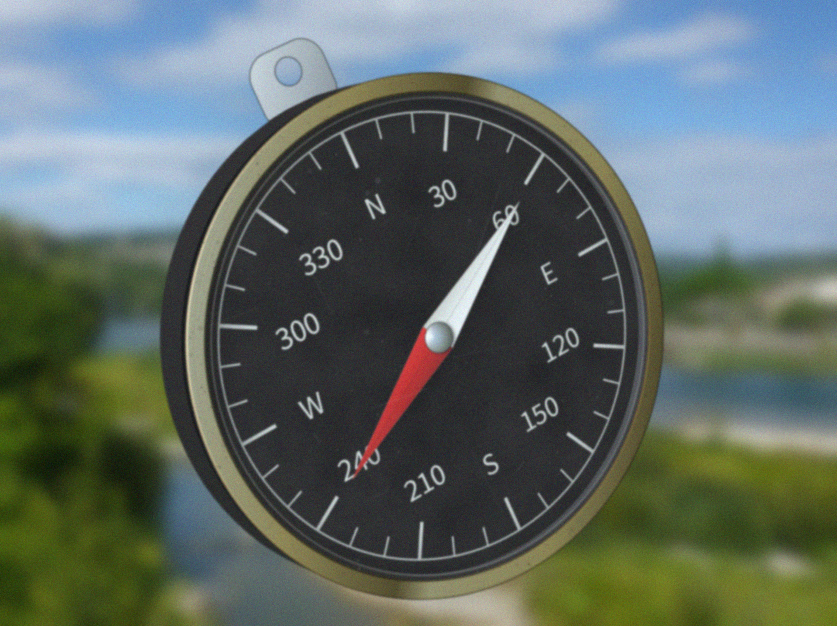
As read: 240 (°)
